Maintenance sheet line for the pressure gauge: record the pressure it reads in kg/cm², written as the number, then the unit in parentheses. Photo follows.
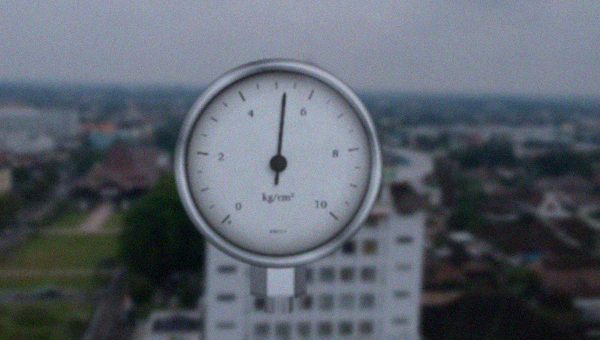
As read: 5.25 (kg/cm²)
